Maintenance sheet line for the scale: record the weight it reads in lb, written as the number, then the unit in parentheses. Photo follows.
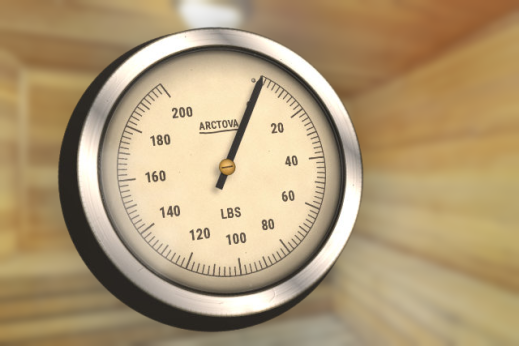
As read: 0 (lb)
